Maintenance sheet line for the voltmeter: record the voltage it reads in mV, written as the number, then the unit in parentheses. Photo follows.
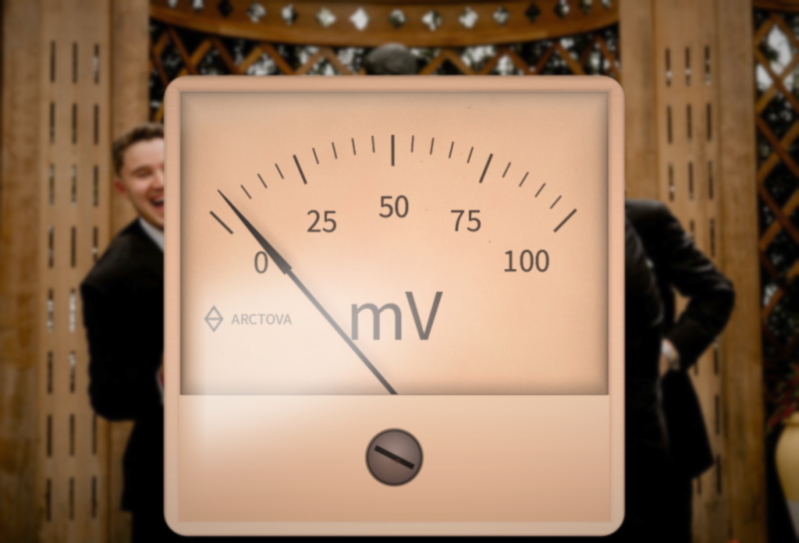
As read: 5 (mV)
